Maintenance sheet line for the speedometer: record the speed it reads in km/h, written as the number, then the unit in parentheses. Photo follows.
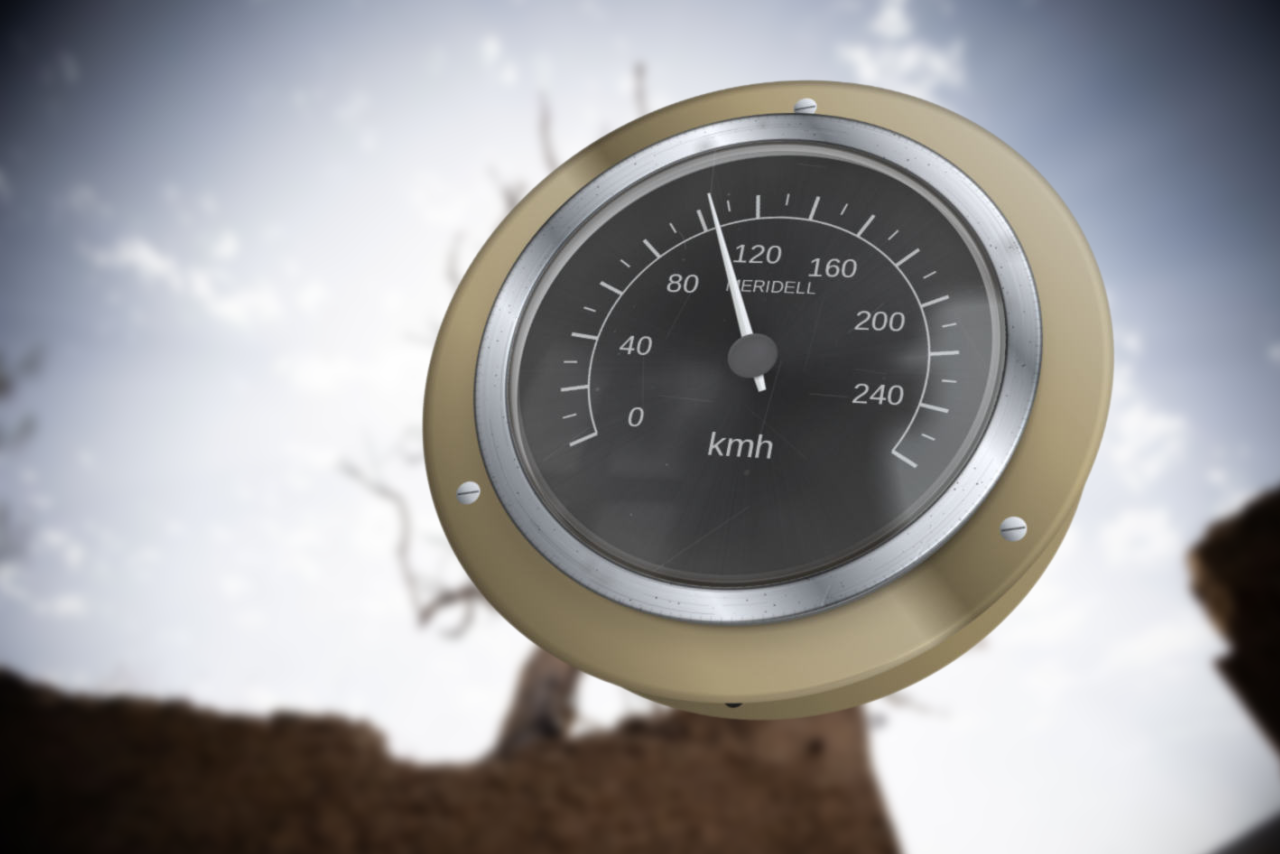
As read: 105 (km/h)
